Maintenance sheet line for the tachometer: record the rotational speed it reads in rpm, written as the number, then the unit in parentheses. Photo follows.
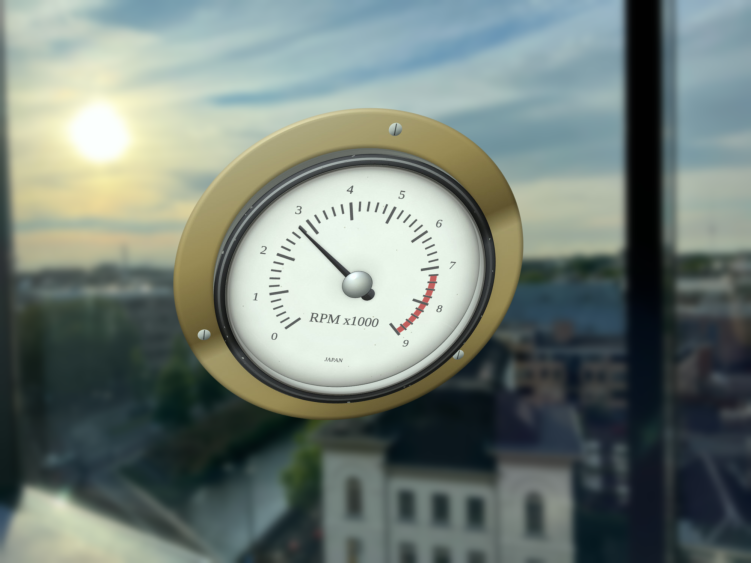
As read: 2800 (rpm)
